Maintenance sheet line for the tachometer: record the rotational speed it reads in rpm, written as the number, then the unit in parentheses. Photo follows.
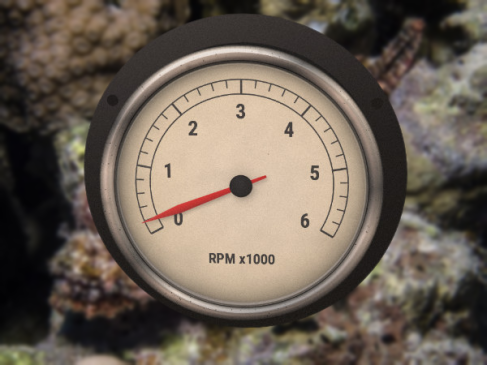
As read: 200 (rpm)
